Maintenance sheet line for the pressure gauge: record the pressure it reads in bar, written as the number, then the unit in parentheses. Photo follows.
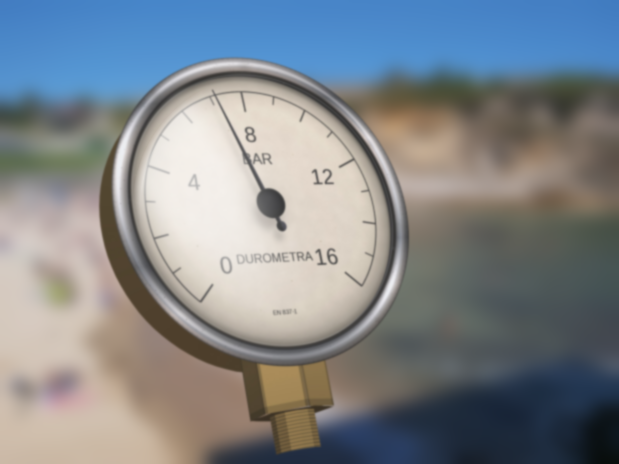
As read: 7 (bar)
